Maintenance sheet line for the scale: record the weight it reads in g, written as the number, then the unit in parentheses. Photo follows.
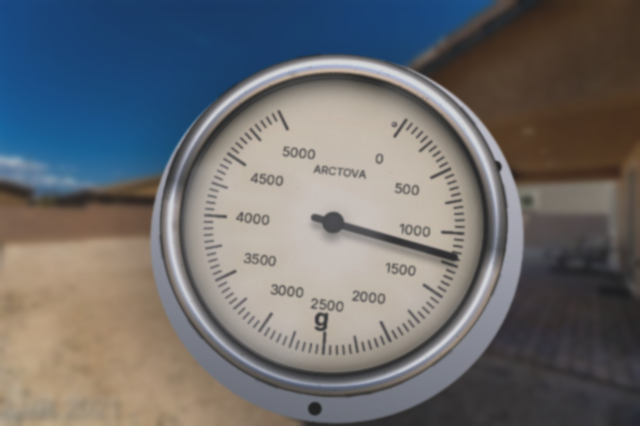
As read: 1200 (g)
